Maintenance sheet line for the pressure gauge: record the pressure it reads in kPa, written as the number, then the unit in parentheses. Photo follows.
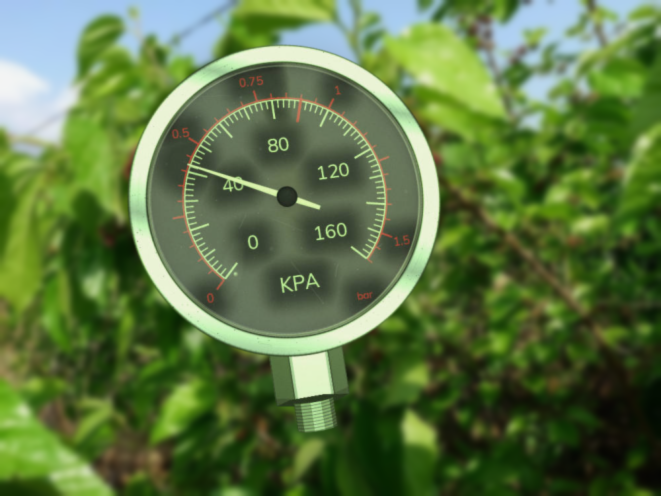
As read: 42 (kPa)
